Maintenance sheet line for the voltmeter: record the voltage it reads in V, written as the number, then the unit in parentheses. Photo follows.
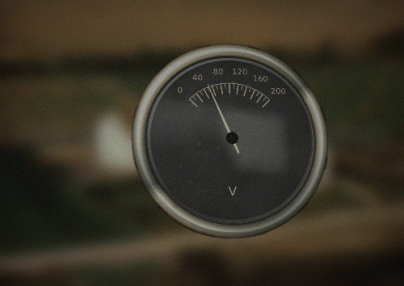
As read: 50 (V)
